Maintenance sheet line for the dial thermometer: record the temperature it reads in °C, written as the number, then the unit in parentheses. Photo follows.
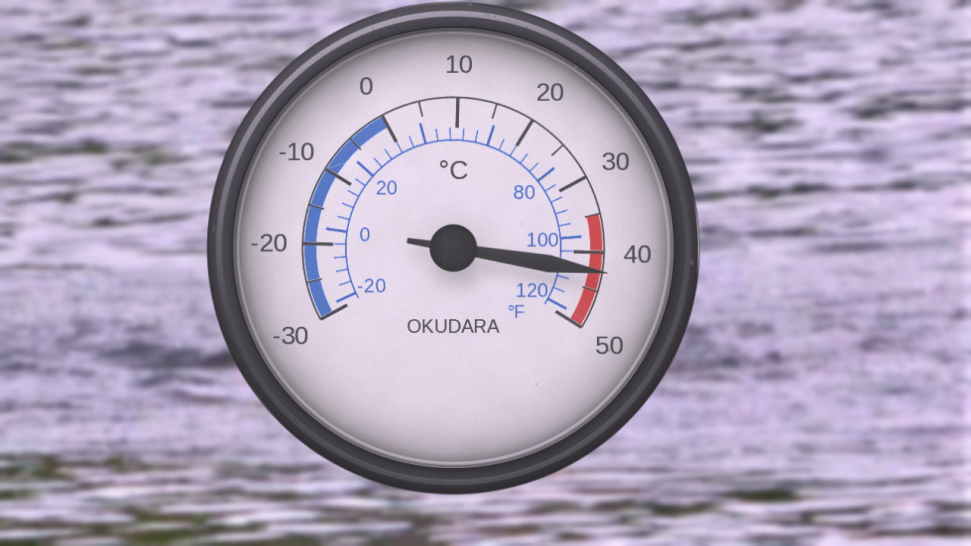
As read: 42.5 (°C)
